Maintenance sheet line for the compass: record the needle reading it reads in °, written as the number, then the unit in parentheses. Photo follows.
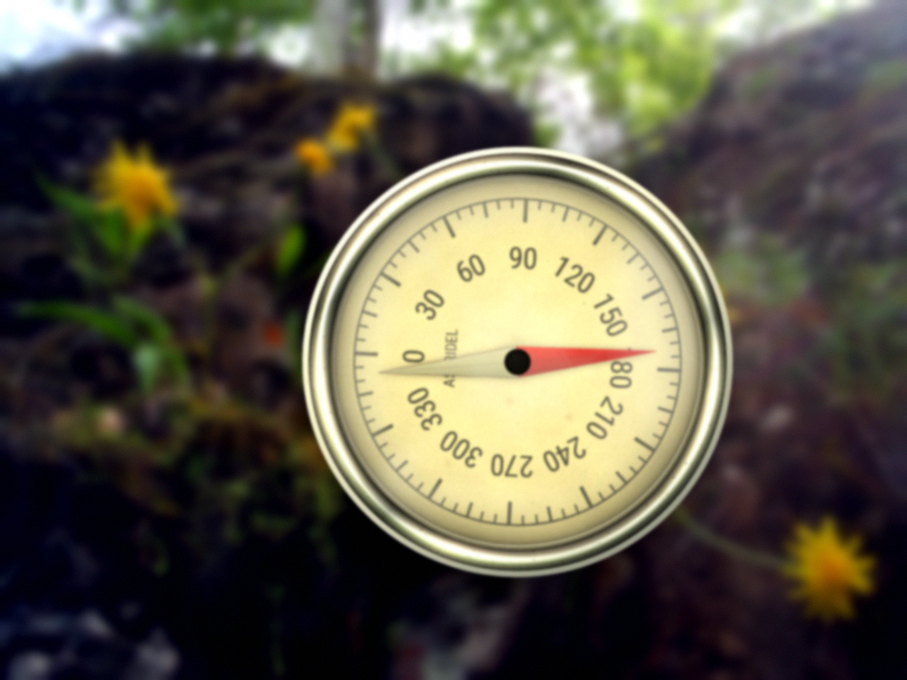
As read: 172.5 (°)
